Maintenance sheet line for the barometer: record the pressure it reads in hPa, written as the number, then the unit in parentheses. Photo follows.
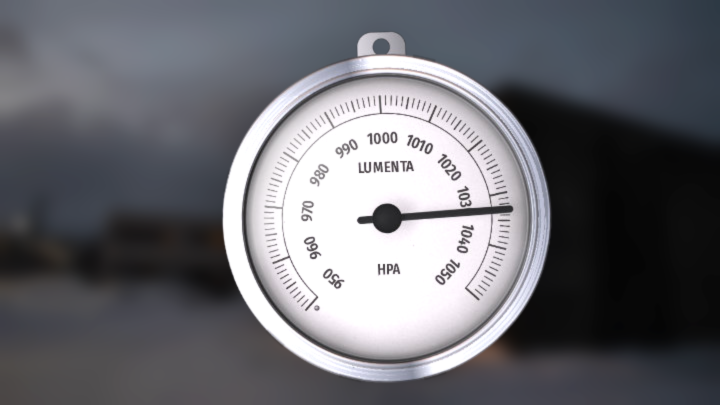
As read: 1033 (hPa)
